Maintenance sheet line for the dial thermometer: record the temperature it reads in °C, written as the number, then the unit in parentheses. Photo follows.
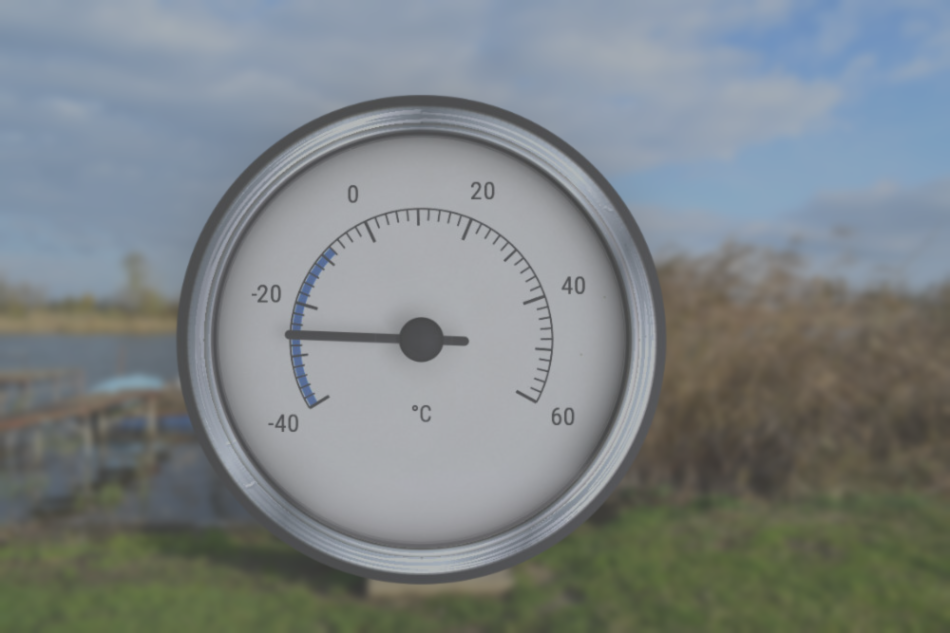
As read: -26 (°C)
